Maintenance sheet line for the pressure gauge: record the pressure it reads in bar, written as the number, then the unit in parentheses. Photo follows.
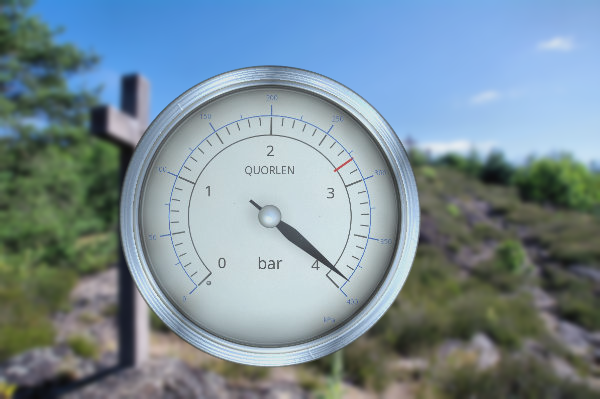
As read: 3.9 (bar)
